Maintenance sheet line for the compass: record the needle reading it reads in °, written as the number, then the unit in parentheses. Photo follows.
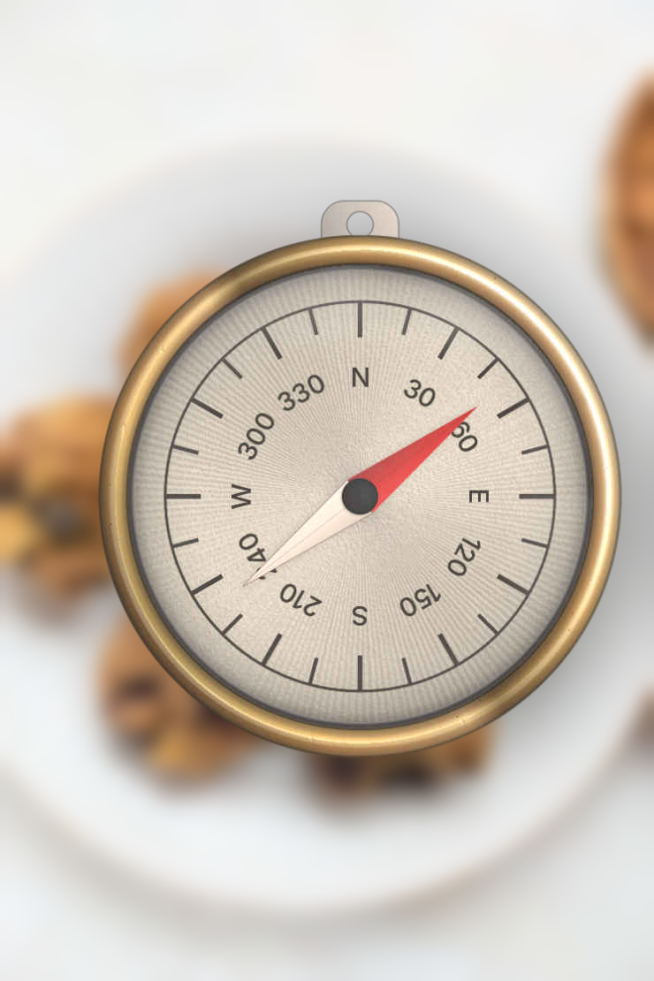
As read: 52.5 (°)
